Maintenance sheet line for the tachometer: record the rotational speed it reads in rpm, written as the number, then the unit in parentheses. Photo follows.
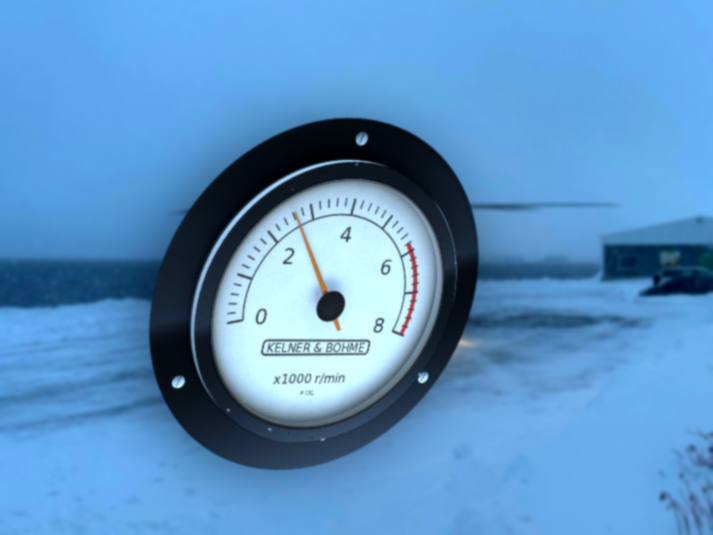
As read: 2600 (rpm)
